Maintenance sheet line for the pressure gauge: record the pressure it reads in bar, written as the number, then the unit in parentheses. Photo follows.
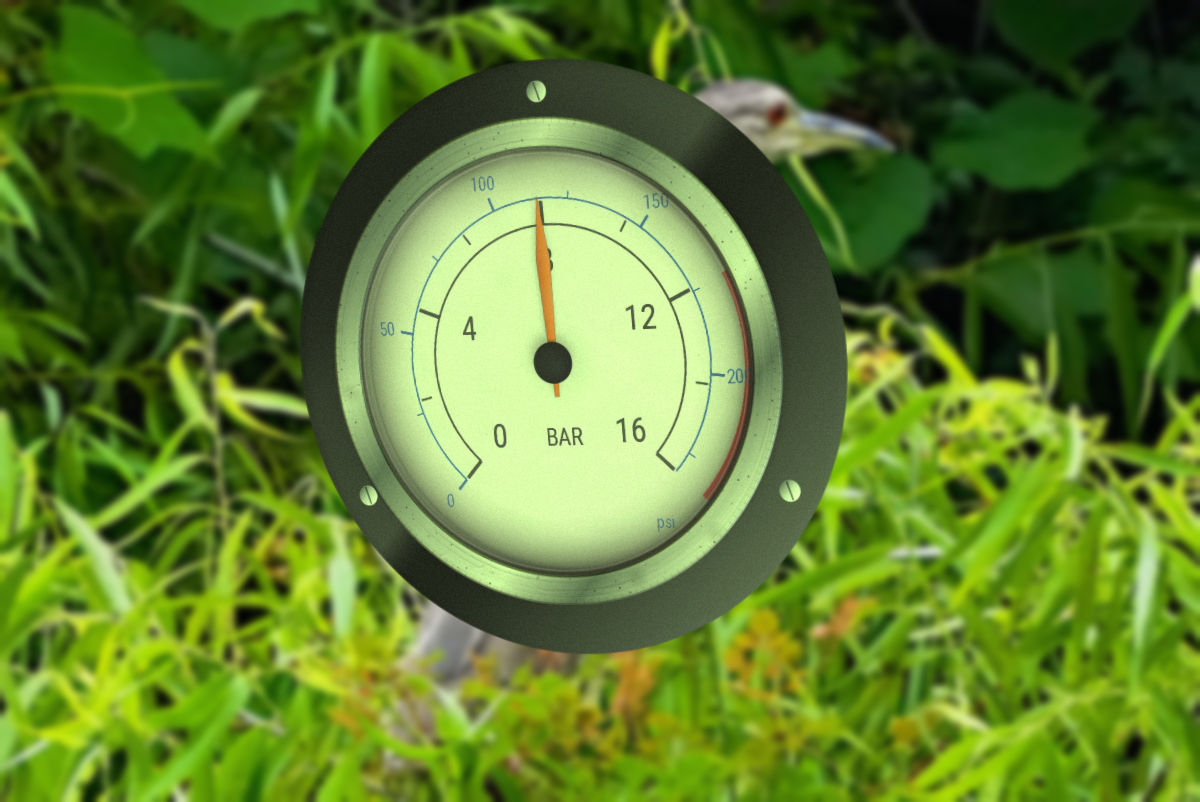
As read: 8 (bar)
